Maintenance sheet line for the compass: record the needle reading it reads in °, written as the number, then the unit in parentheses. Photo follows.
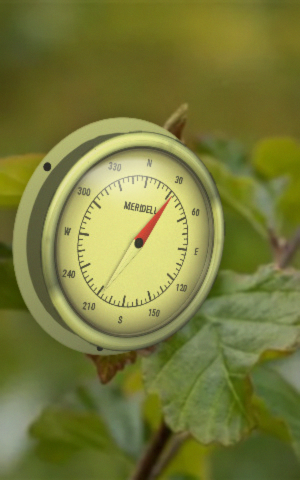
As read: 30 (°)
